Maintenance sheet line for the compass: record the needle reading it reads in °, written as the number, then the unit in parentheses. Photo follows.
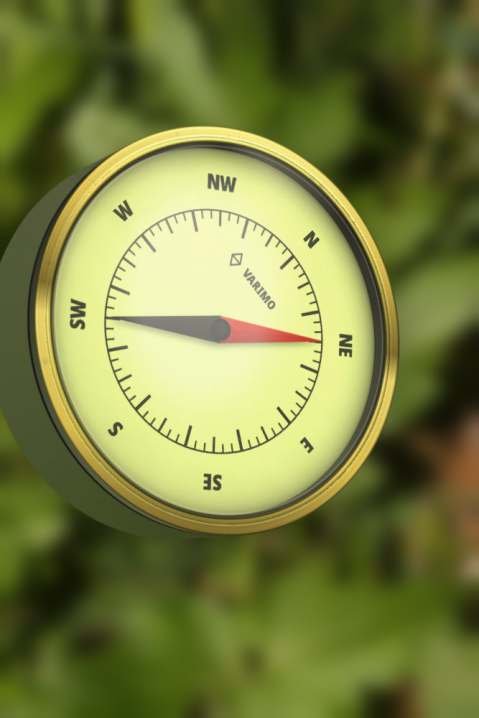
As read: 45 (°)
